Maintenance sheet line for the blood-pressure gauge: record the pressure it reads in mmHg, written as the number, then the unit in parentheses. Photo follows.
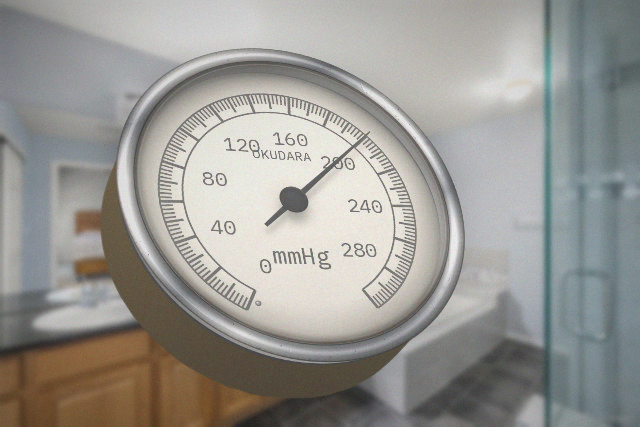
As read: 200 (mmHg)
